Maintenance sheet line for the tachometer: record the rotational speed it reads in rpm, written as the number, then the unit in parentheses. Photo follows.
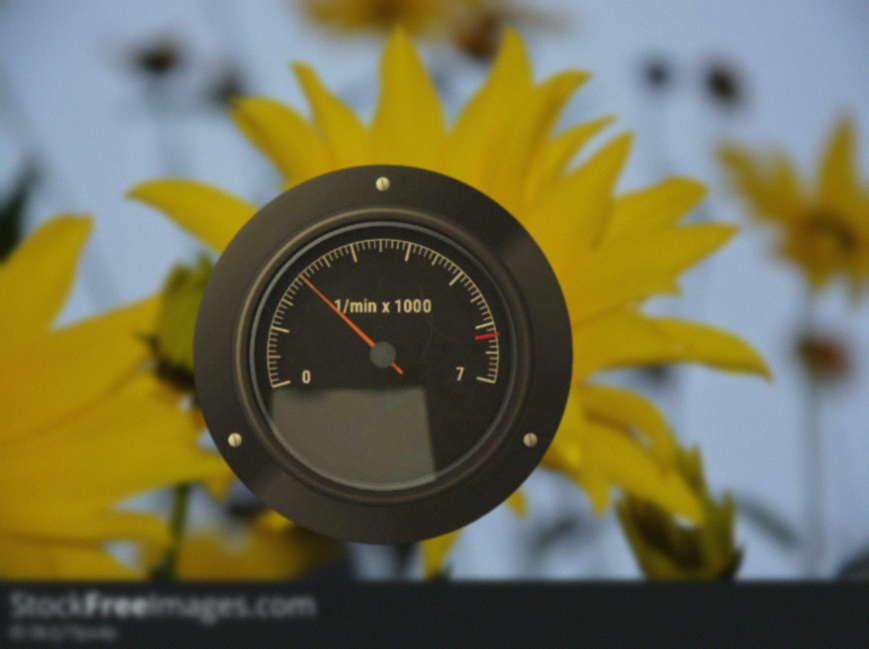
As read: 2000 (rpm)
